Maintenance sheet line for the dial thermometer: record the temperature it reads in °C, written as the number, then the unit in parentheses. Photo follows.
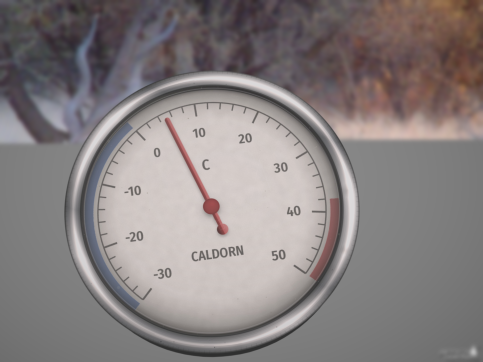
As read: 5 (°C)
